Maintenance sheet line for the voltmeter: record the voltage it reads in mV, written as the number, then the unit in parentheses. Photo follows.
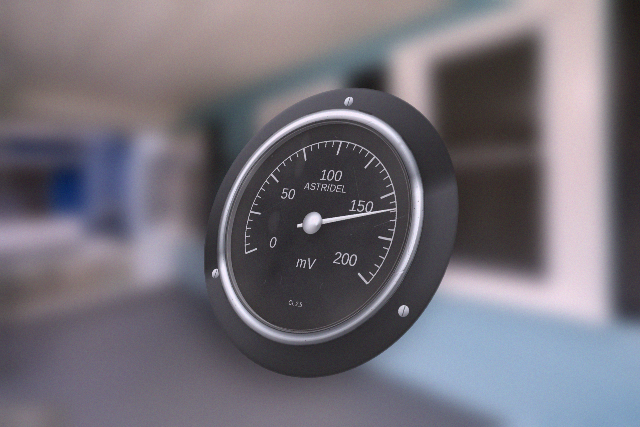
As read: 160 (mV)
